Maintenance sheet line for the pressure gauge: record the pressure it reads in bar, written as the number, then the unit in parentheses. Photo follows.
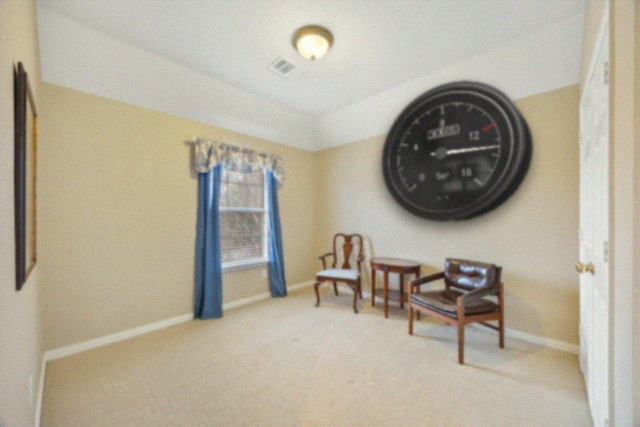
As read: 13.5 (bar)
